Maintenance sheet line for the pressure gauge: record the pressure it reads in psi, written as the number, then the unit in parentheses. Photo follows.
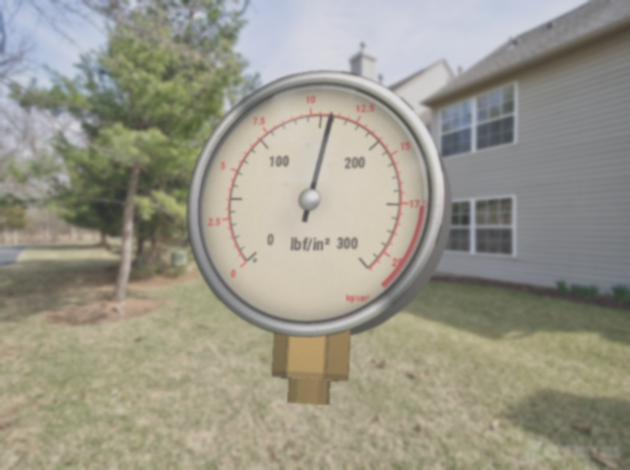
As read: 160 (psi)
